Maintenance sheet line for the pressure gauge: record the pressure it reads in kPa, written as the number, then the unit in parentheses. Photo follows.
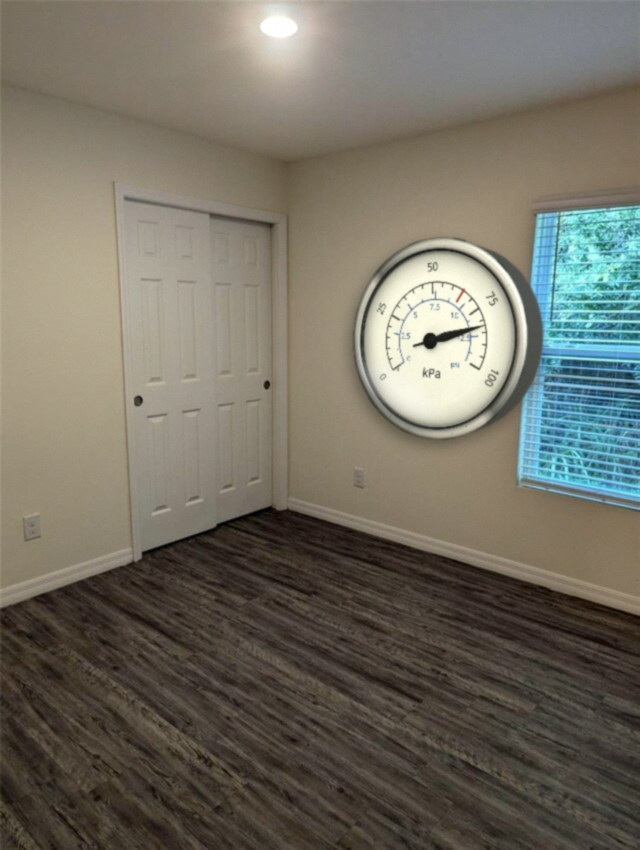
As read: 82.5 (kPa)
